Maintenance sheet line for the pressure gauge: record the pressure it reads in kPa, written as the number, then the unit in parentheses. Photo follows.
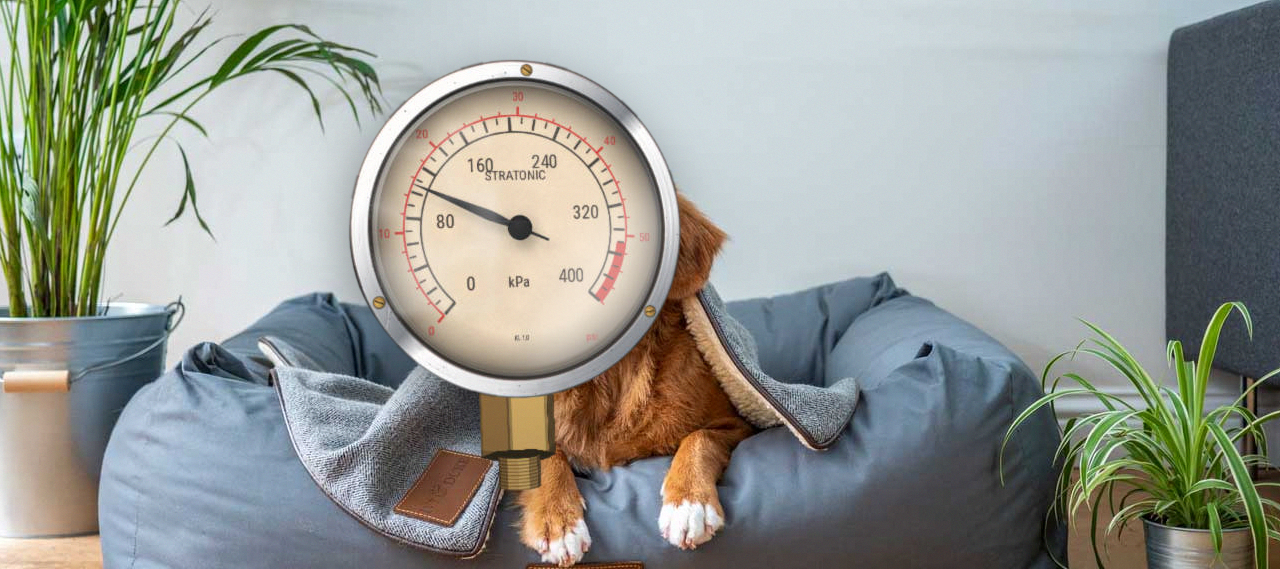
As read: 105 (kPa)
